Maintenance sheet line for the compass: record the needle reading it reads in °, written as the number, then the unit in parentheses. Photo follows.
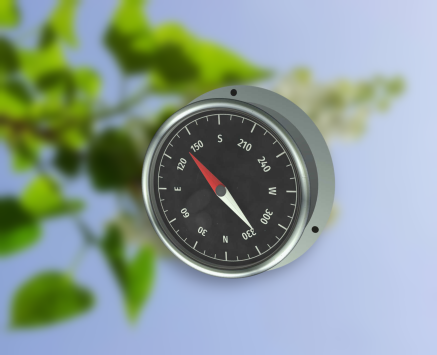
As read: 140 (°)
